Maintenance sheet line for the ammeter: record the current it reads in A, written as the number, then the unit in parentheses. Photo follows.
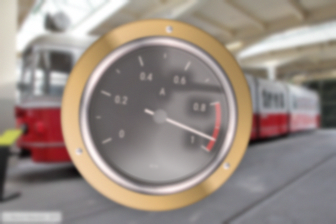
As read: 0.95 (A)
